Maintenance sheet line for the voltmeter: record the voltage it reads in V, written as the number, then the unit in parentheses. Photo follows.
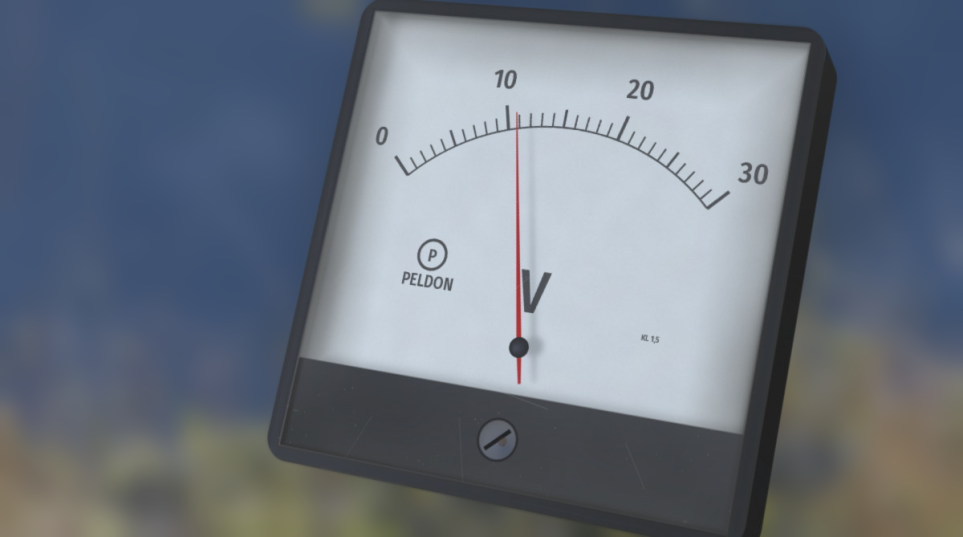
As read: 11 (V)
